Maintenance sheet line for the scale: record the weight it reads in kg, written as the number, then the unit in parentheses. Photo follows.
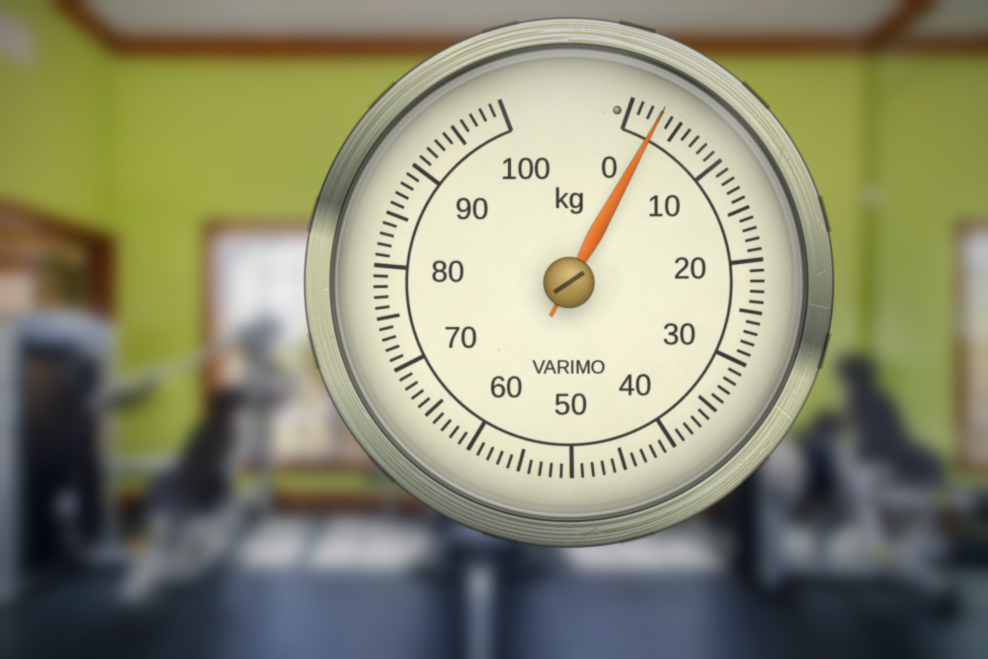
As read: 3 (kg)
